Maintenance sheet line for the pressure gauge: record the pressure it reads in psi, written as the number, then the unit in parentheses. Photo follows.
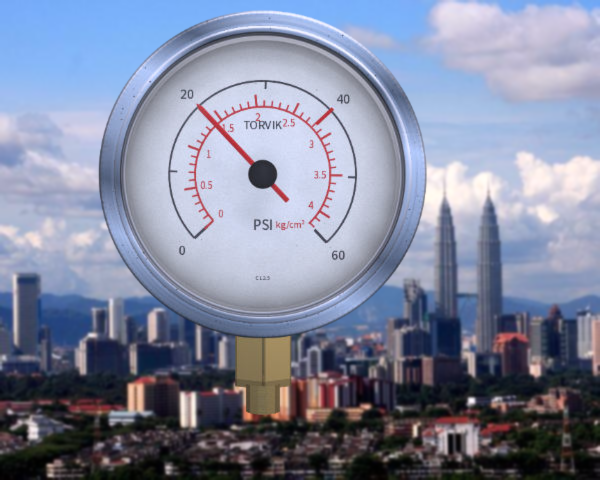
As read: 20 (psi)
